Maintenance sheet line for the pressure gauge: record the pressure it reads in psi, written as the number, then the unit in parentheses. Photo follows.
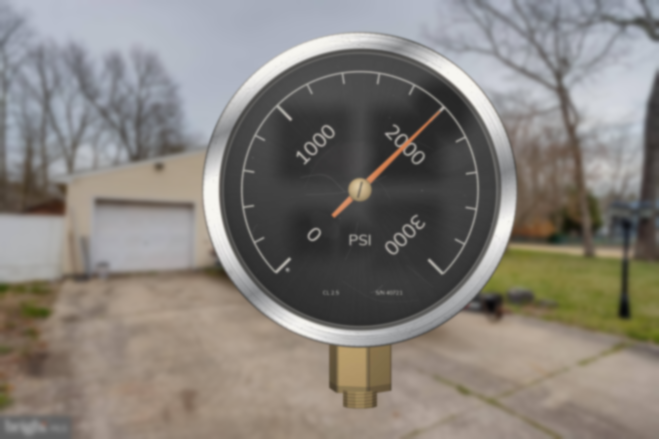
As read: 2000 (psi)
